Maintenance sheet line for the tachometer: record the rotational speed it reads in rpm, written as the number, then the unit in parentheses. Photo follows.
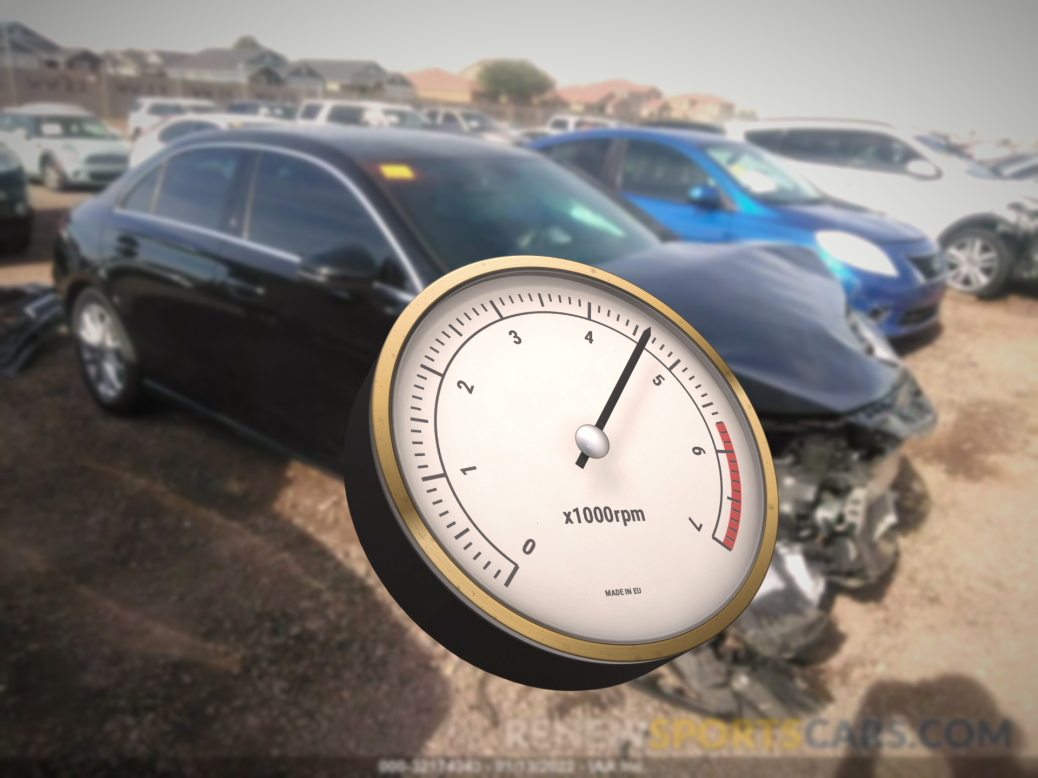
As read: 4600 (rpm)
